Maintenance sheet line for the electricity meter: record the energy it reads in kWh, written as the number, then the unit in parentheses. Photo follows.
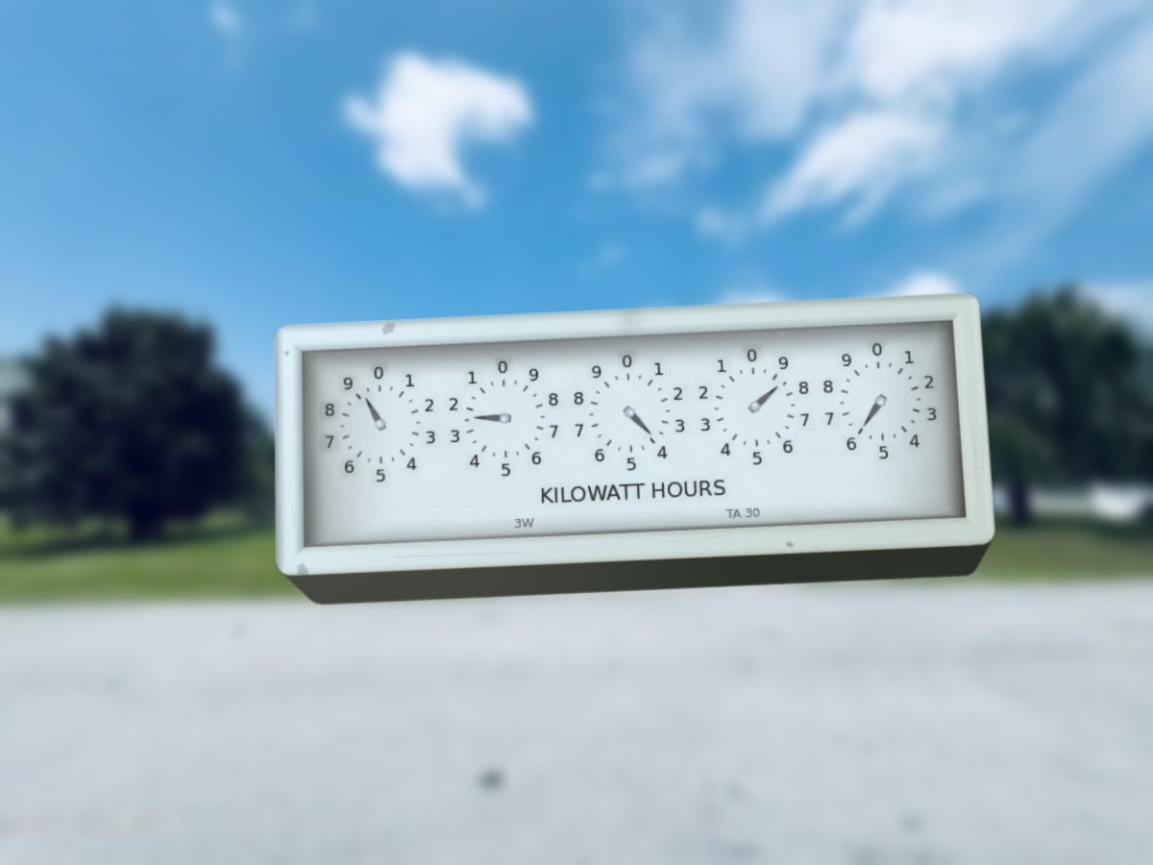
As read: 92386 (kWh)
